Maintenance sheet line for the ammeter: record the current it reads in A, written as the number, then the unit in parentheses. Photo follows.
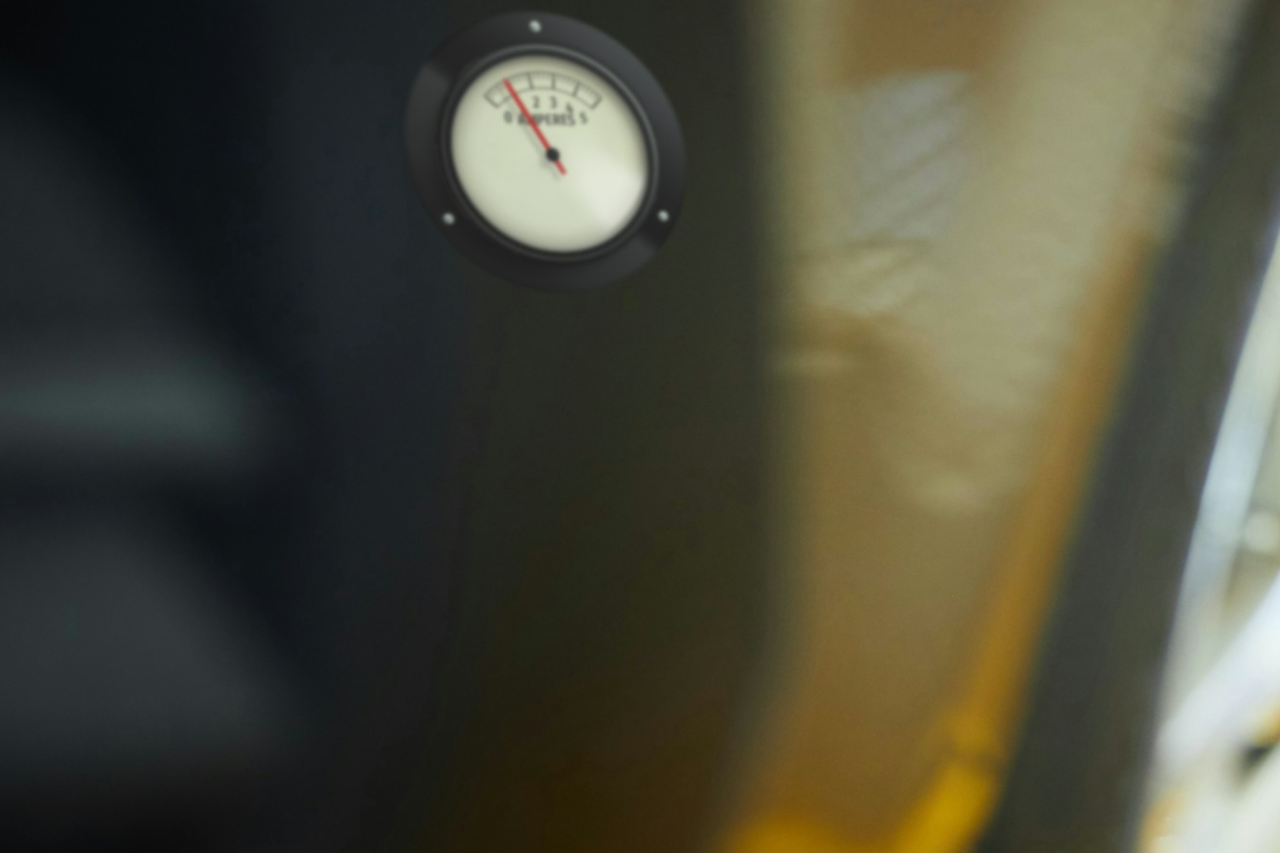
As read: 1 (A)
